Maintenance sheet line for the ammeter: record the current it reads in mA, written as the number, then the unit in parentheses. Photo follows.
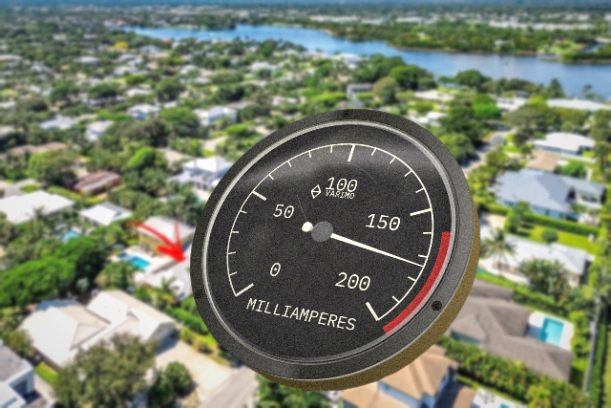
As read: 175 (mA)
